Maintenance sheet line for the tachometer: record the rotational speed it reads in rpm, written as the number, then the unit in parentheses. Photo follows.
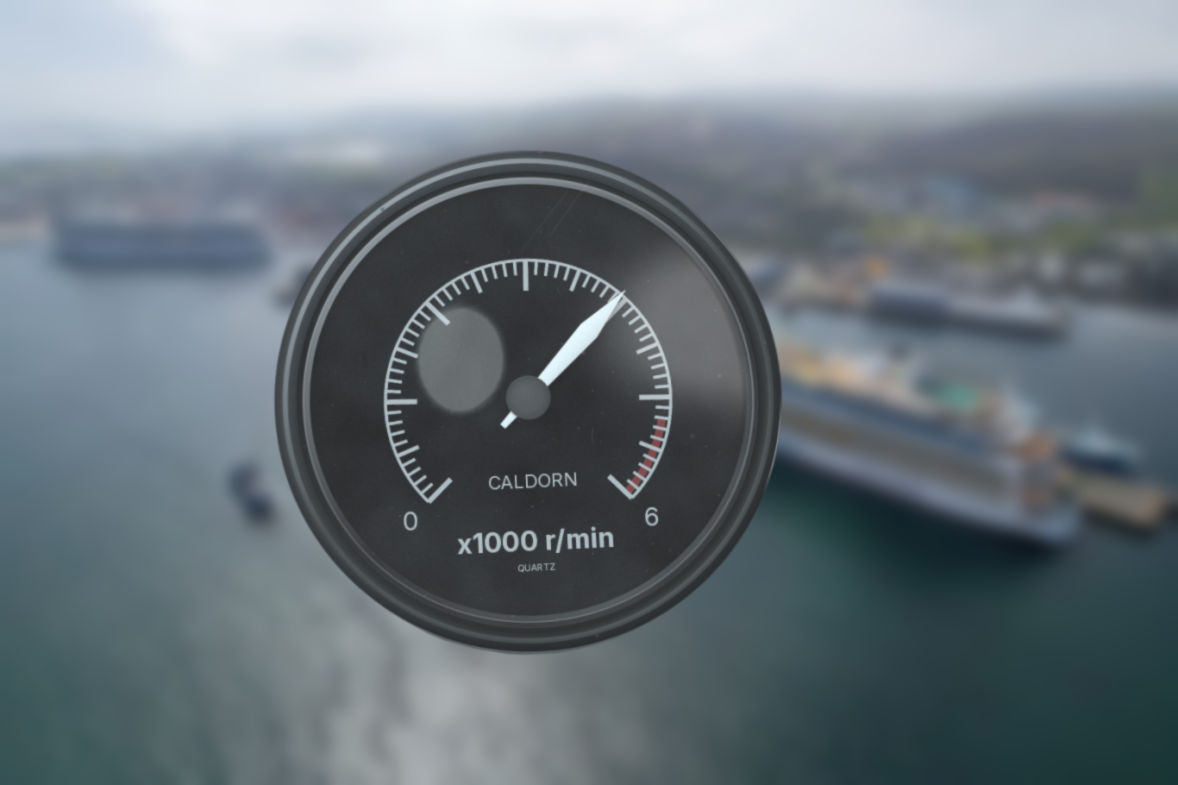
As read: 3950 (rpm)
